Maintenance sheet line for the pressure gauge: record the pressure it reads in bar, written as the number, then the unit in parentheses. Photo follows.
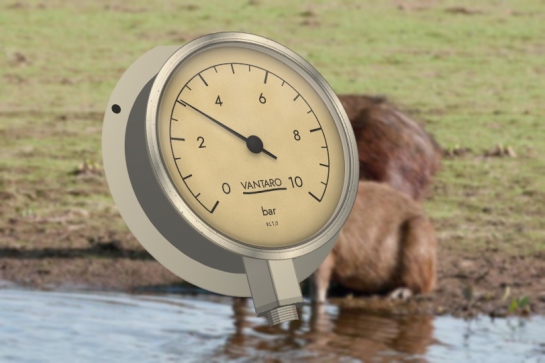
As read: 3 (bar)
